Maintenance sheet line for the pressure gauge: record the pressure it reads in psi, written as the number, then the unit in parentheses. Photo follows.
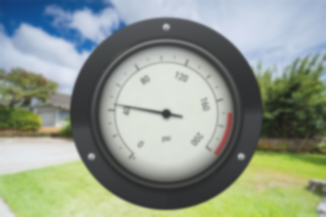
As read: 45 (psi)
